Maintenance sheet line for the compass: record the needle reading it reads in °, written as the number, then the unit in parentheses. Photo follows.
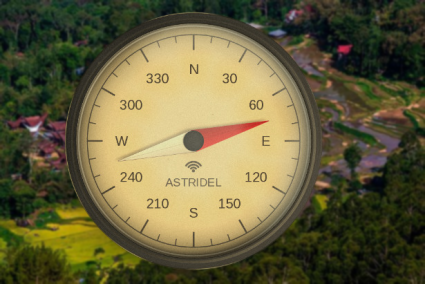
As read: 75 (°)
